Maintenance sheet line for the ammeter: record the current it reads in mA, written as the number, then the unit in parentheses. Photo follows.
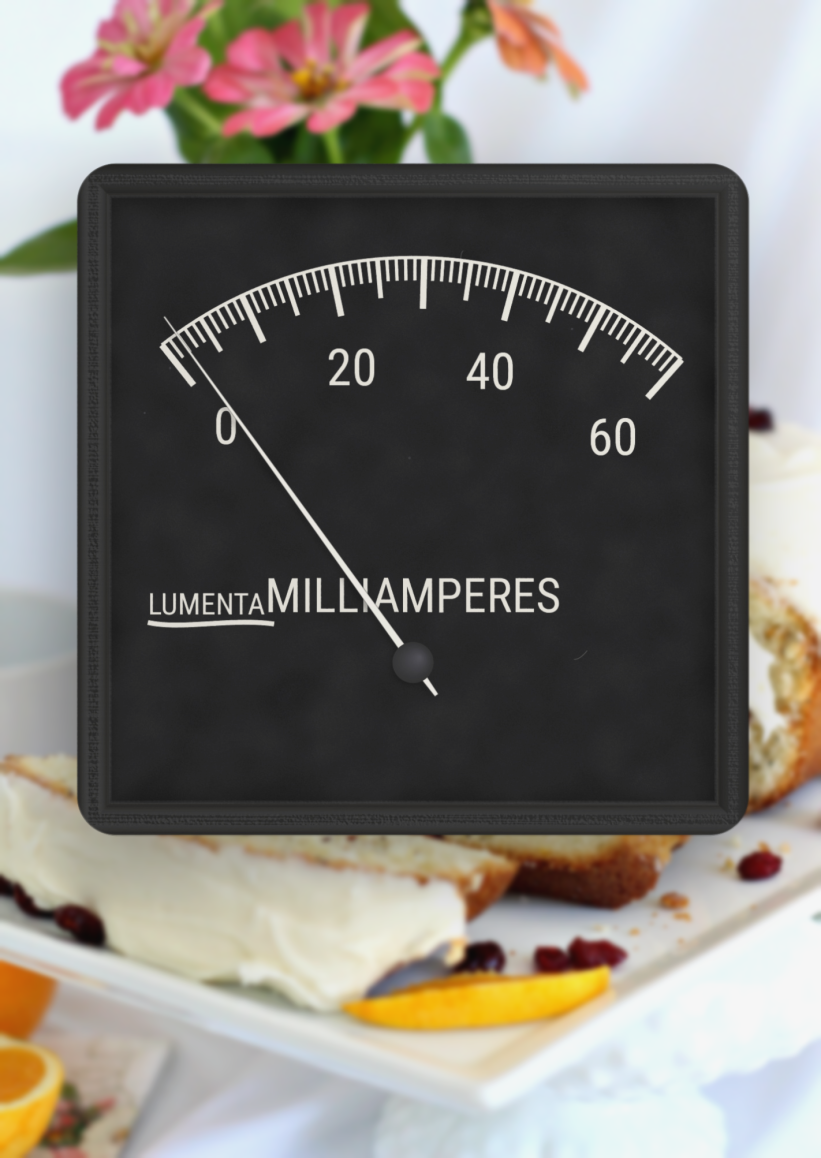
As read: 2 (mA)
